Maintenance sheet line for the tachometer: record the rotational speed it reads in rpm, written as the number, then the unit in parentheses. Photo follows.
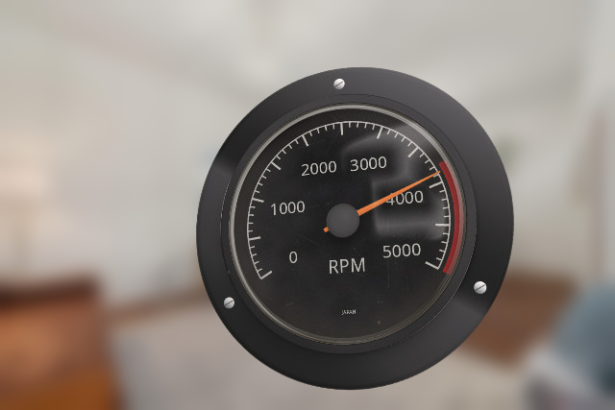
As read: 3900 (rpm)
